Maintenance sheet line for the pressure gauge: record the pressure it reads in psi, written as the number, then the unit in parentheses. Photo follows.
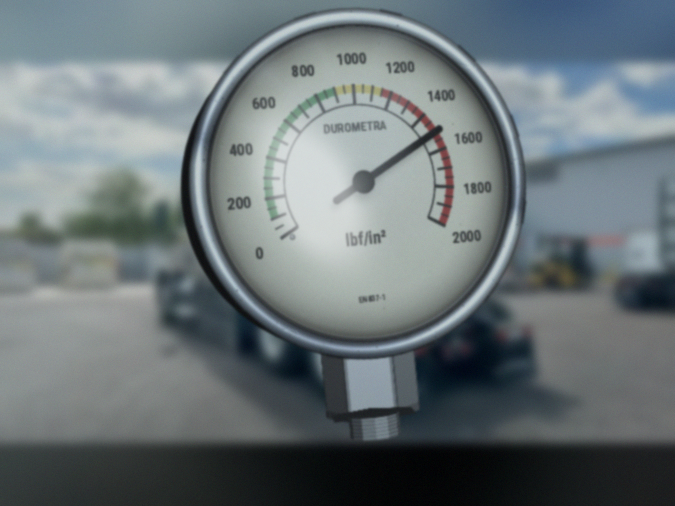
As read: 1500 (psi)
